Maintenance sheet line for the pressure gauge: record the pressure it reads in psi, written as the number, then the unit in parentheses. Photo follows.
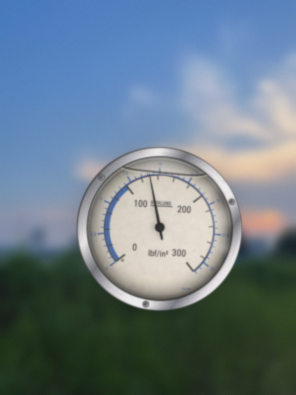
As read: 130 (psi)
